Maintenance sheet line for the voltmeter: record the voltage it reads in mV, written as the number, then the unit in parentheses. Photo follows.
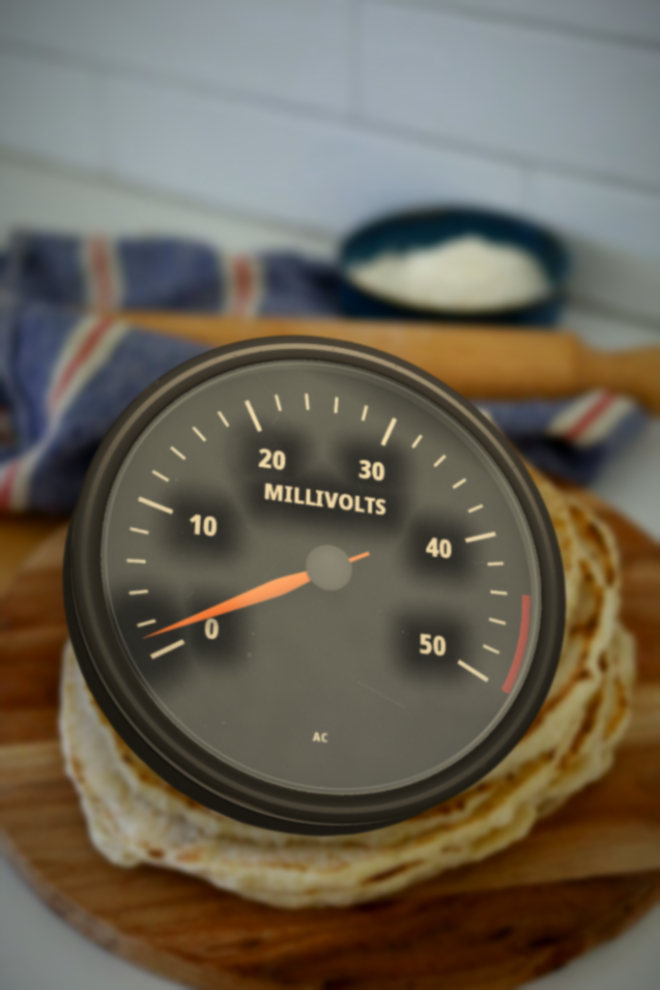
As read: 1 (mV)
